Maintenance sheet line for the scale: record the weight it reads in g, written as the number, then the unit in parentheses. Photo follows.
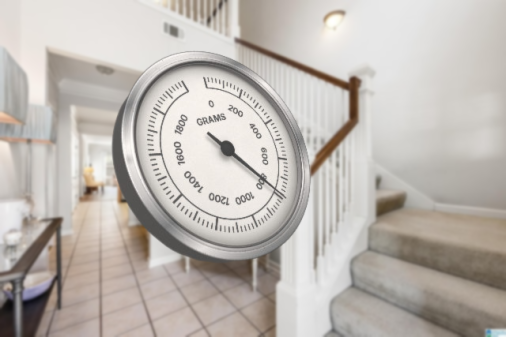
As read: 800 (g)
